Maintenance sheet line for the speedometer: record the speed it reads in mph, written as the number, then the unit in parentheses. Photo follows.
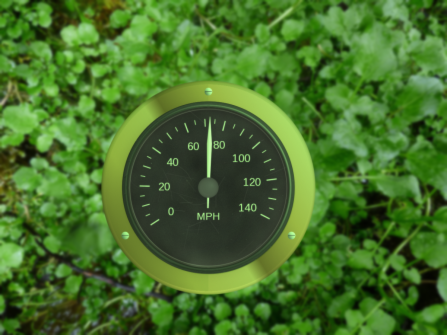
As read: 72.5 (mph)
